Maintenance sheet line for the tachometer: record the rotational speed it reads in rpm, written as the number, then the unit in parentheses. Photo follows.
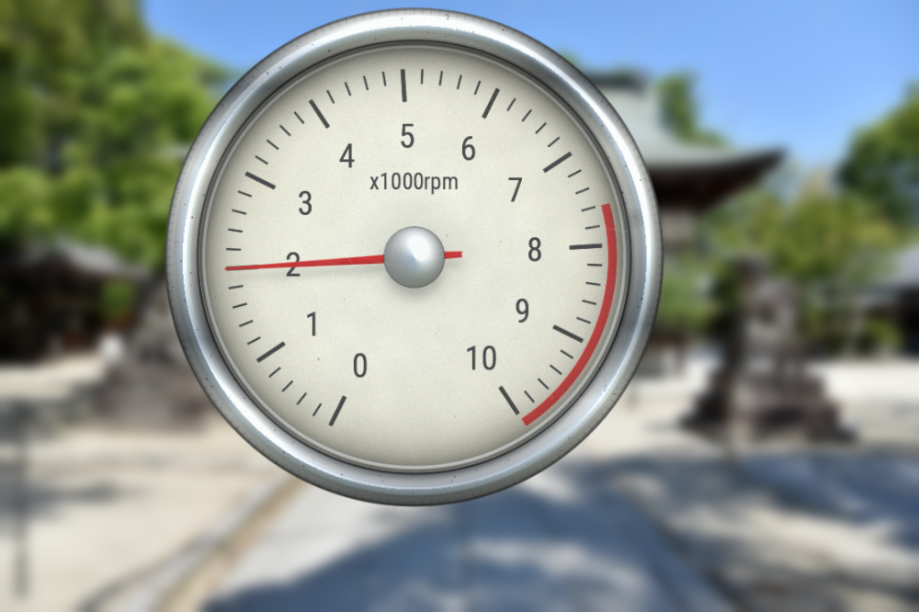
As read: 2000 (rpm)
